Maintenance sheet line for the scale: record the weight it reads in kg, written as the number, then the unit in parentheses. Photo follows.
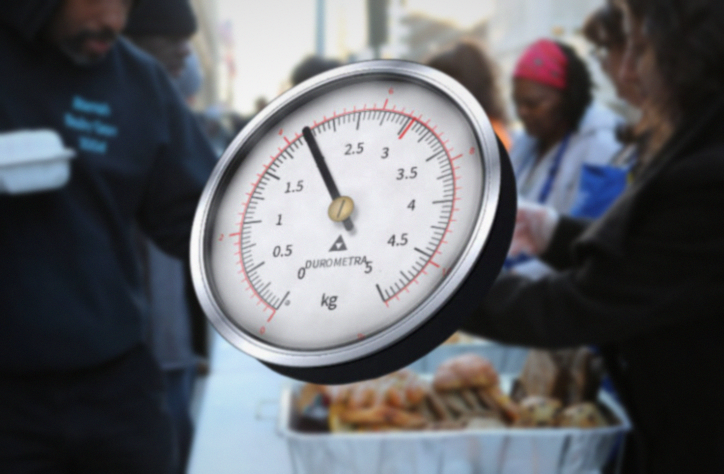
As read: 2 (kg)
